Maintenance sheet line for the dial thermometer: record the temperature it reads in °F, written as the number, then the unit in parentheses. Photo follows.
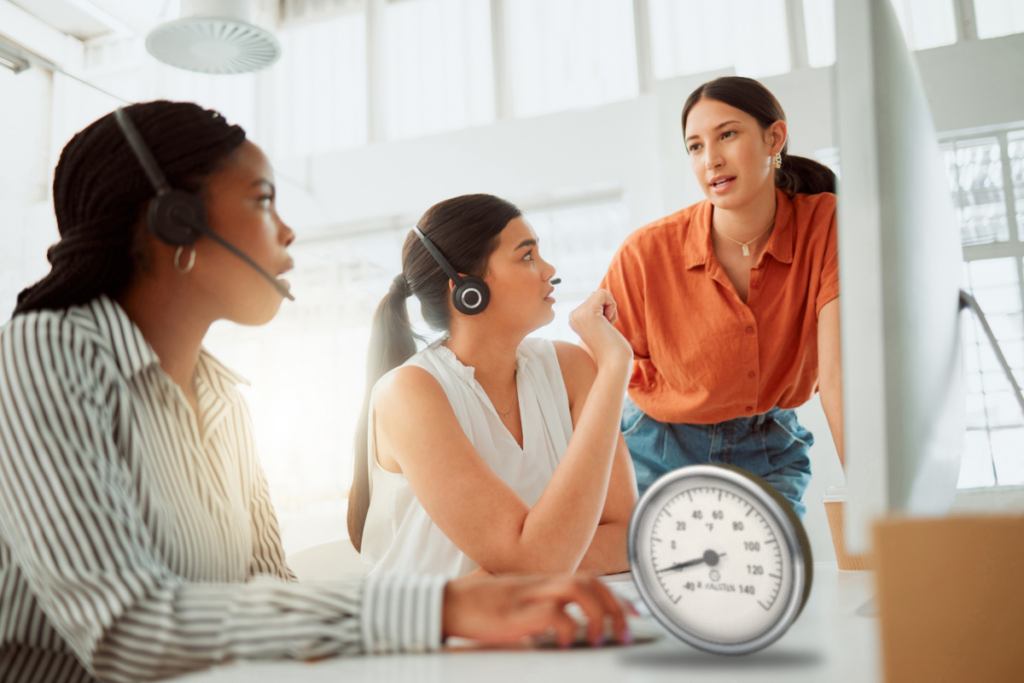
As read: -20 (°F)
